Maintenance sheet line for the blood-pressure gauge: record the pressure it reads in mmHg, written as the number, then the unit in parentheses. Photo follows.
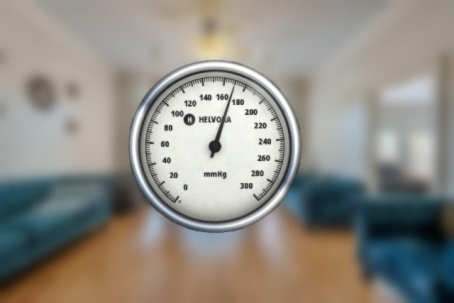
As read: 170 (mmHg)
